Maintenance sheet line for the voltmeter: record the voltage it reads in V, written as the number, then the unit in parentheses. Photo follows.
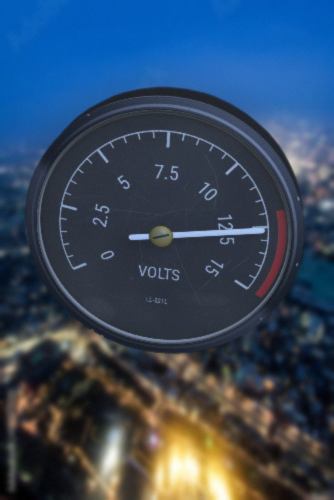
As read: 12.5 (V)
